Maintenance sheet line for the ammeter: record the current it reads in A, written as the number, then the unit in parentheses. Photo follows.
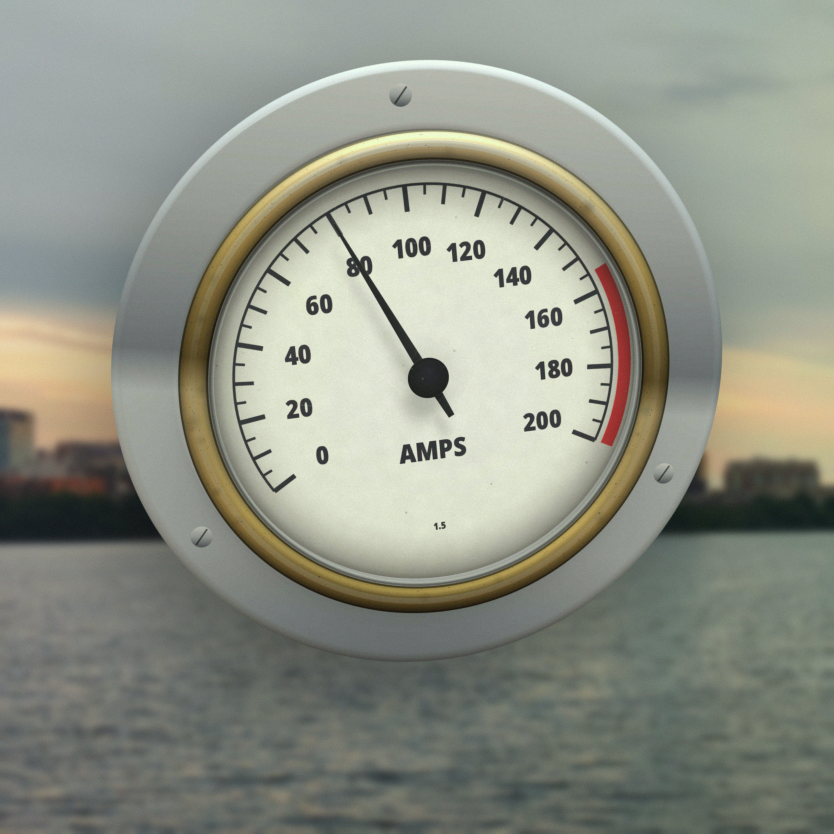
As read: 80 (A)
